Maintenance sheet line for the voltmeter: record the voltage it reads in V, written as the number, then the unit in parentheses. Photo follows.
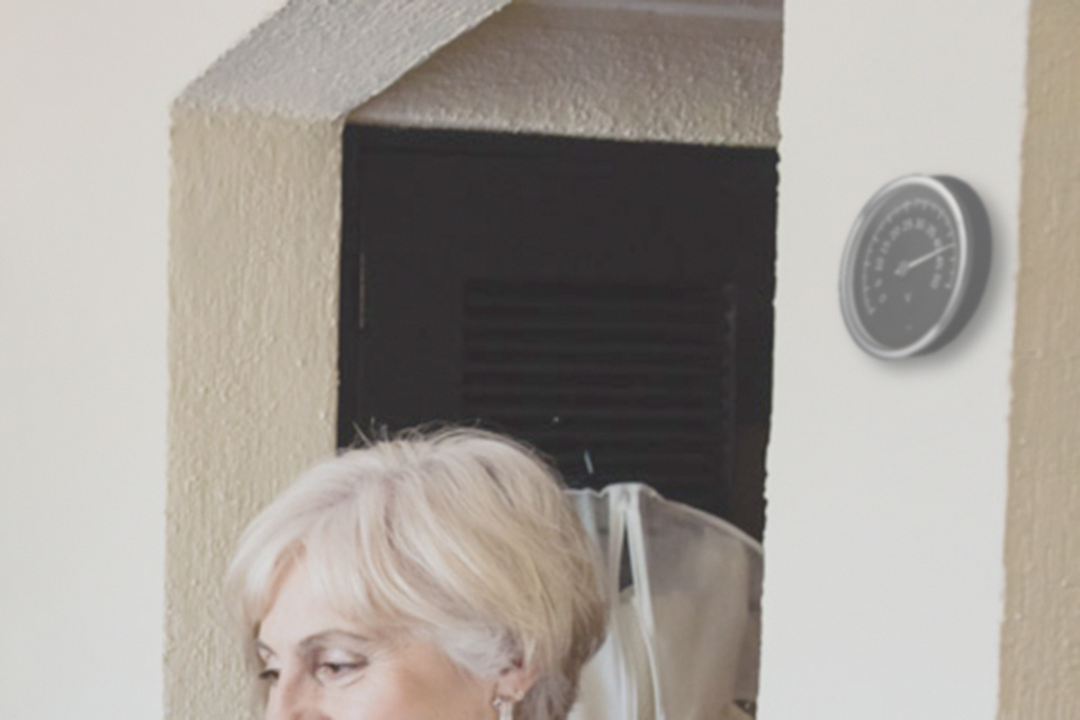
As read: 42.5 (V)
